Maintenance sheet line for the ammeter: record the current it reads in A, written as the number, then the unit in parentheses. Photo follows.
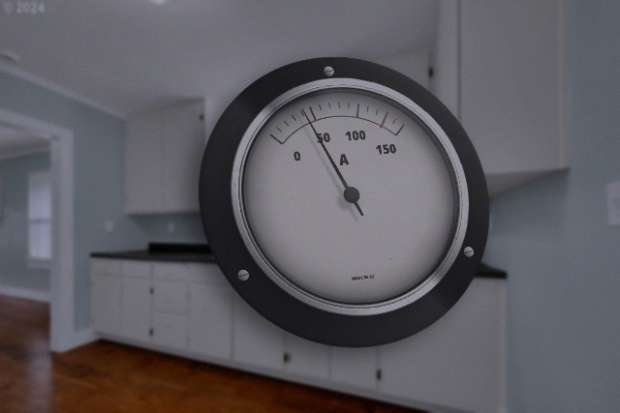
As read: 40 (A)
